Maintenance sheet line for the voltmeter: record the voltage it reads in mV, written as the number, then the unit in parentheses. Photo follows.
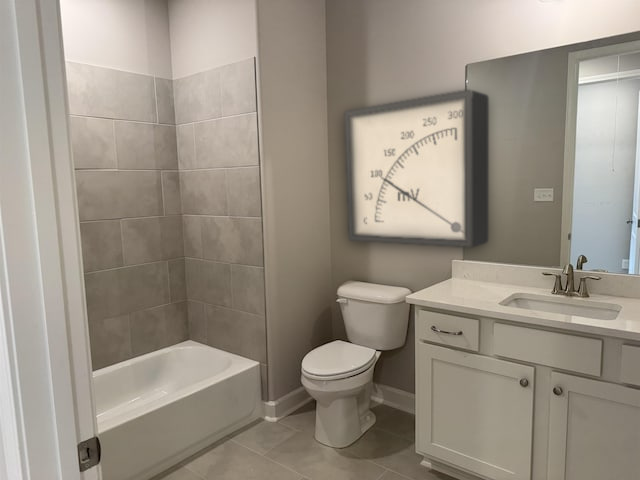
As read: 100 (mV)
